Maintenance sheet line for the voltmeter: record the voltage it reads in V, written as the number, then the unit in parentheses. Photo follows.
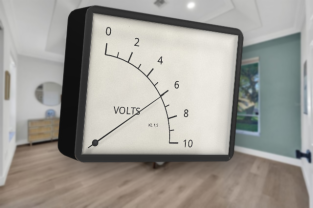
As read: 6 (V)
